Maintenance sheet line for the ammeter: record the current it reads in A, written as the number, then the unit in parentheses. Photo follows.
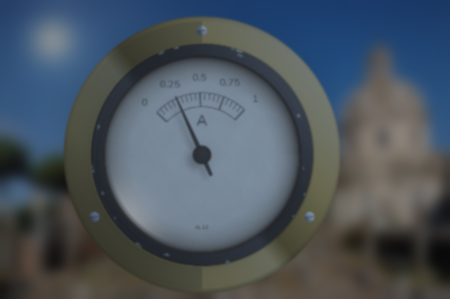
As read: 0.25 (A)
